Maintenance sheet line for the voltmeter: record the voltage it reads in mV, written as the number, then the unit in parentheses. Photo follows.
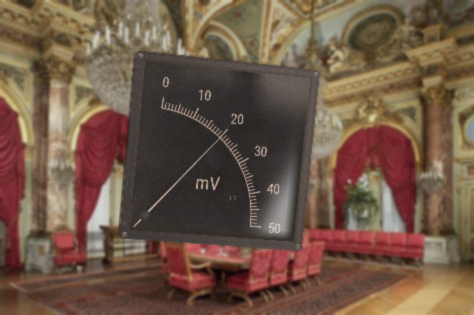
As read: 20 (mV)
